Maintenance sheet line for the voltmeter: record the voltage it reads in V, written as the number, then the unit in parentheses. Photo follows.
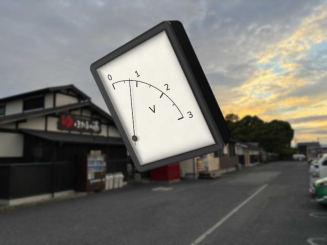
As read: 0.75 (V)
